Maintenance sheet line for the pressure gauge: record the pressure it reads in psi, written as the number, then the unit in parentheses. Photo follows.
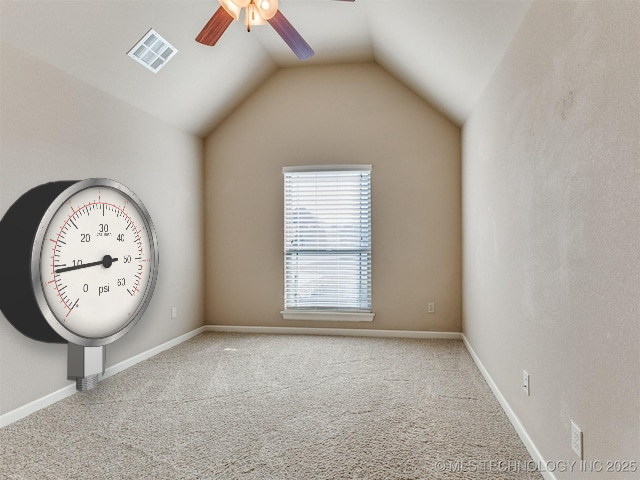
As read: 9 (psi)
